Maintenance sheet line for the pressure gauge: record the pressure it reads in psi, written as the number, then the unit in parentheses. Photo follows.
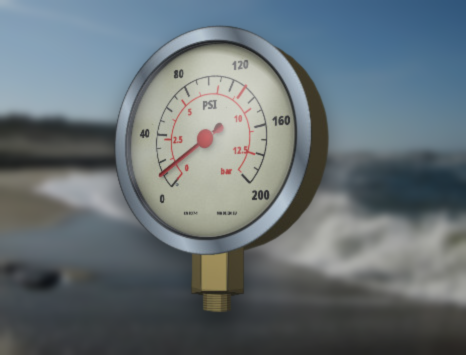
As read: 10 (psi)
